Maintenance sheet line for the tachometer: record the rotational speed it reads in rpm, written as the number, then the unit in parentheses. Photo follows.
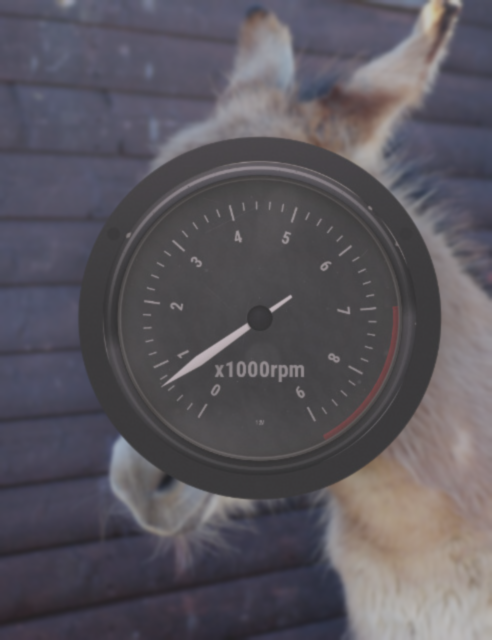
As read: 700 (rpm)
